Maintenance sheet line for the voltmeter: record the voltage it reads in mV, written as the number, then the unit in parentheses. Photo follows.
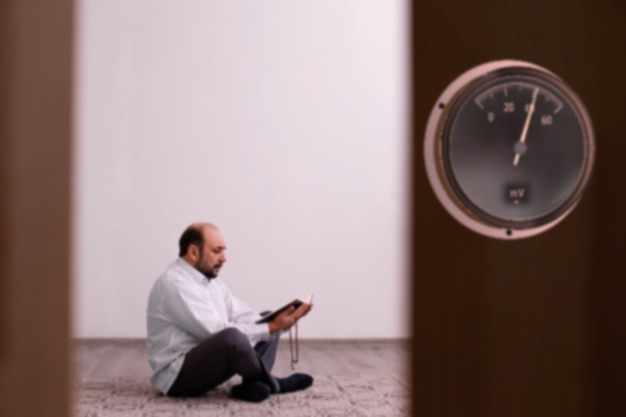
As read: 40 (mV)
